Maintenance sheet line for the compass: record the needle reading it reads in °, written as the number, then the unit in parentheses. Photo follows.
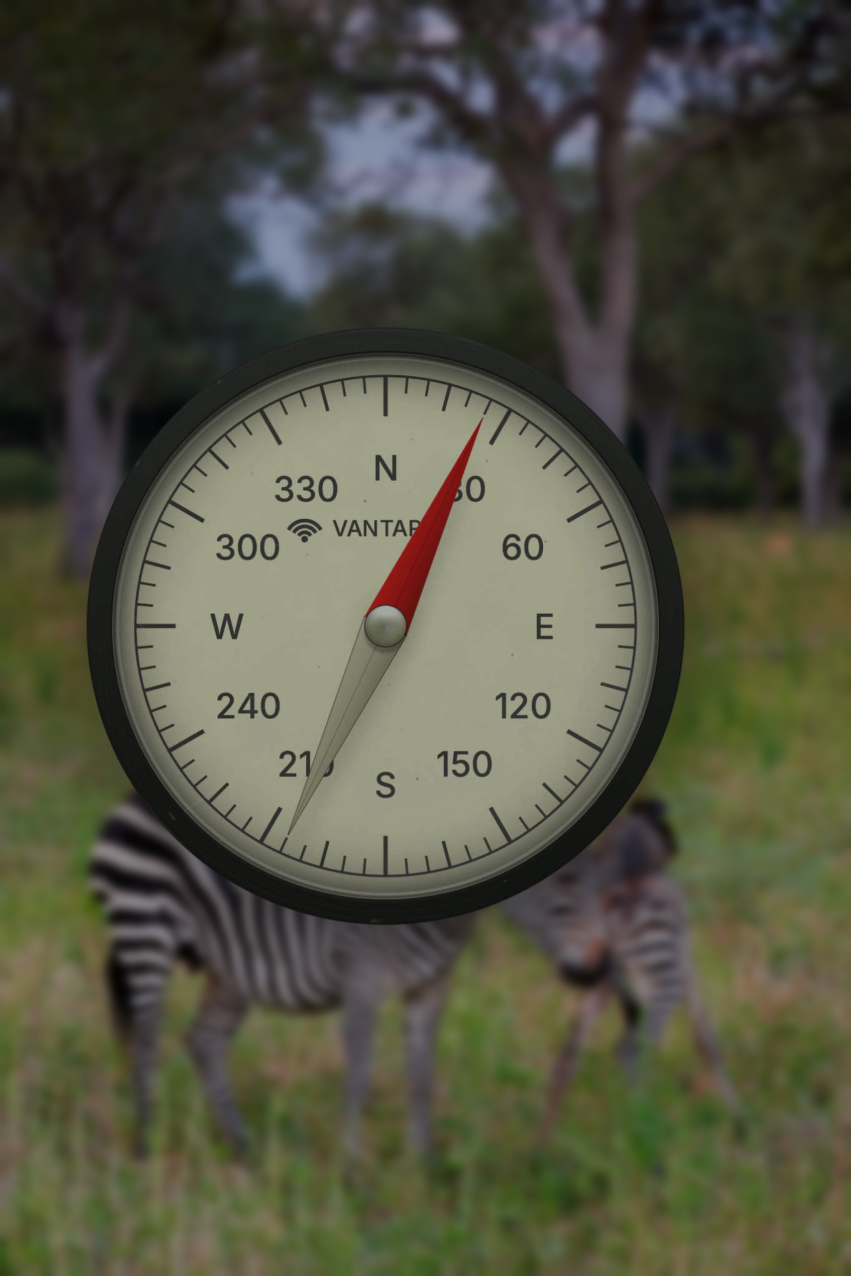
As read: 25 (°)
